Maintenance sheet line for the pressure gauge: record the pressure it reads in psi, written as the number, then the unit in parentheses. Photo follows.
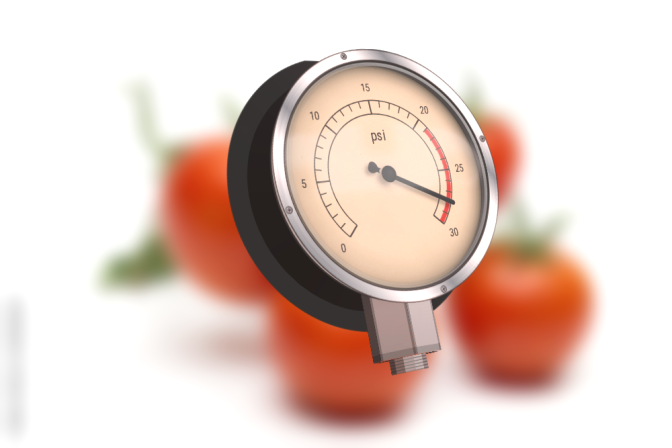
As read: 28 (psi)
